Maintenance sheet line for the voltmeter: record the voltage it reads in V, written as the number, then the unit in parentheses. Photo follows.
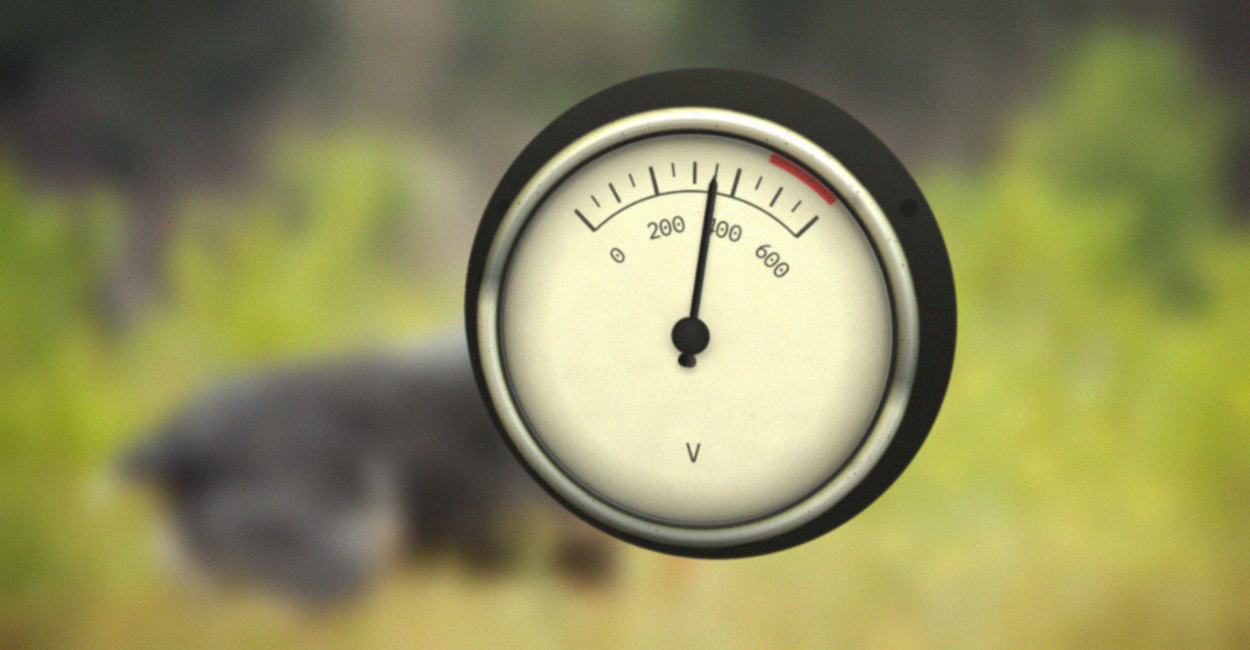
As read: 350 (V)
